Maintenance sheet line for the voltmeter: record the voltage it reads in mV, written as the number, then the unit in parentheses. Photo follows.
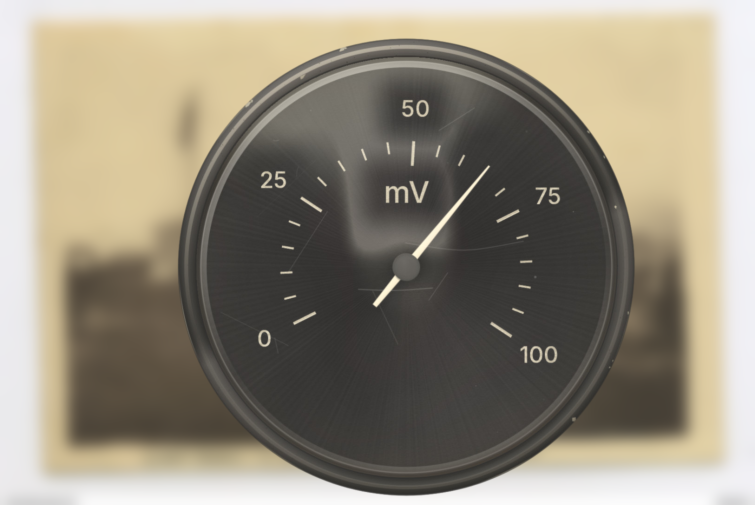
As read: 65 (mV)
